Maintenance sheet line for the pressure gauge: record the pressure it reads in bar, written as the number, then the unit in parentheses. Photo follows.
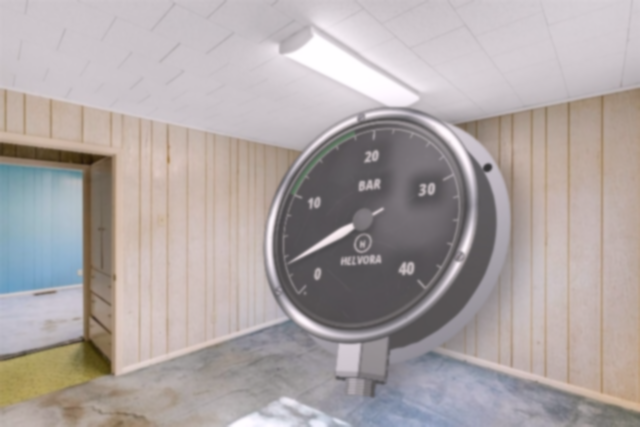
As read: 3 (bar)
